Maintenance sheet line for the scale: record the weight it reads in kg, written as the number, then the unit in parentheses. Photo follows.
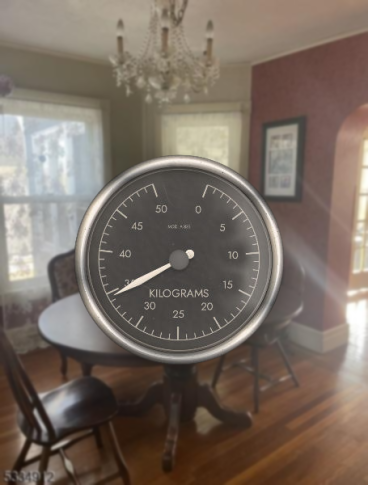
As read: 34.5 (kg)
